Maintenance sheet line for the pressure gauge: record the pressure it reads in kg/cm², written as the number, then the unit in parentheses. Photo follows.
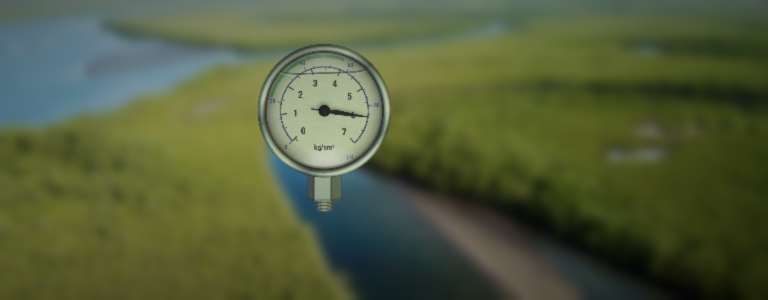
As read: 6 (kg/cm²)
